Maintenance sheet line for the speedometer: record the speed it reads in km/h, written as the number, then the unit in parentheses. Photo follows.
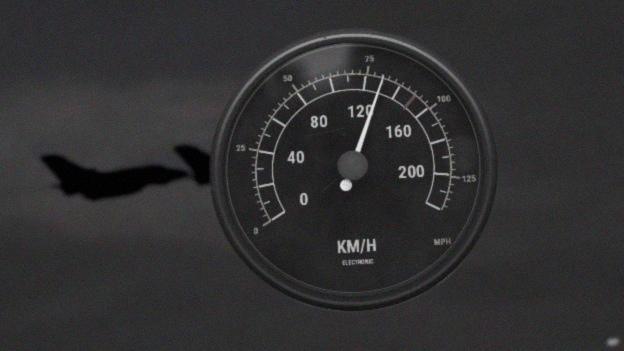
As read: 130 (km/h)
